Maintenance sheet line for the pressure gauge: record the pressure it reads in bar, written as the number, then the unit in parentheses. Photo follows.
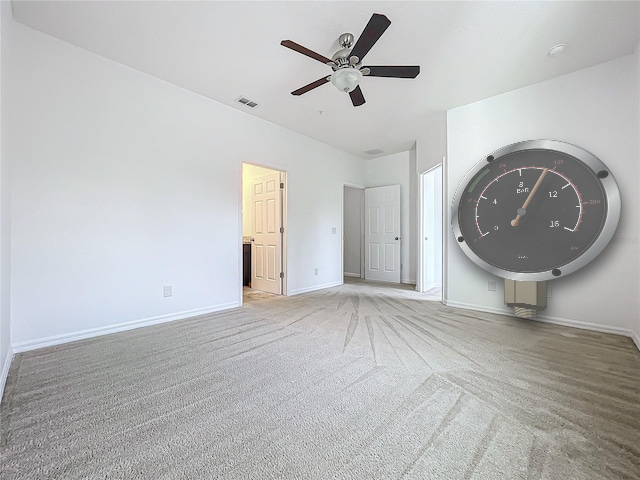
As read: 10 (bar)
